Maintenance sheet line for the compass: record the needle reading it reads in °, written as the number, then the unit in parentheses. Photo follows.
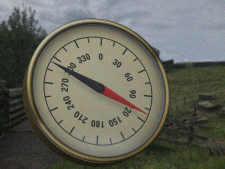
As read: 112.5 (°)
